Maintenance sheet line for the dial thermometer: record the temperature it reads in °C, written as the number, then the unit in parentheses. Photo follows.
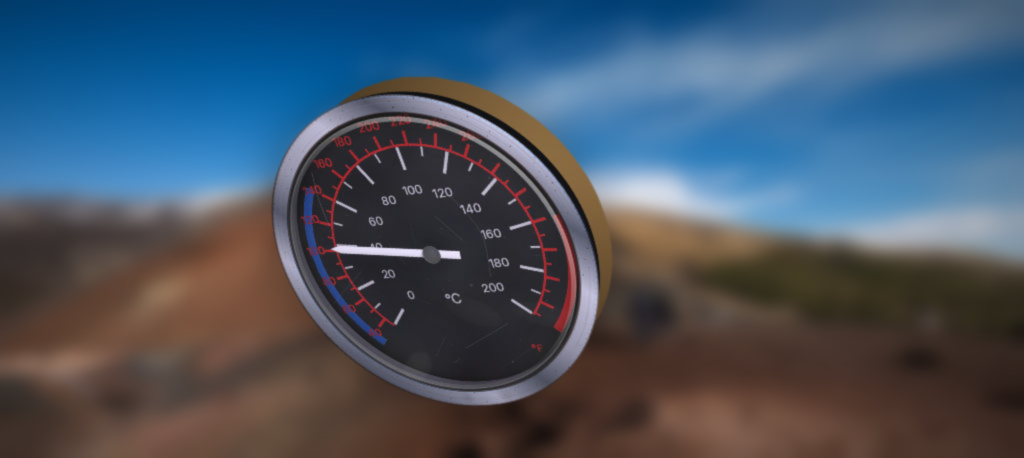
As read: 40 (°C)
